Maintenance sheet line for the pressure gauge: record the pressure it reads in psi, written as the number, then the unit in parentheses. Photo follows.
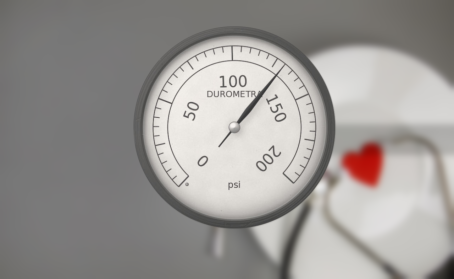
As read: 130 (psi)
